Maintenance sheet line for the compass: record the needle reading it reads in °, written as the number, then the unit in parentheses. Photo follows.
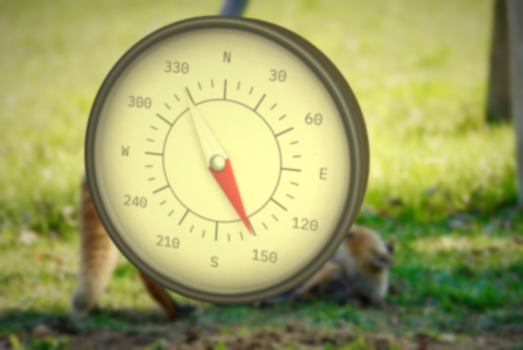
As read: 150 (°)
